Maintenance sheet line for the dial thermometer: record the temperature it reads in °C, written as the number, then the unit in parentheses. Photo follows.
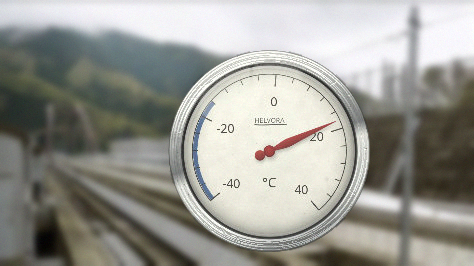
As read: 18 (°C)
